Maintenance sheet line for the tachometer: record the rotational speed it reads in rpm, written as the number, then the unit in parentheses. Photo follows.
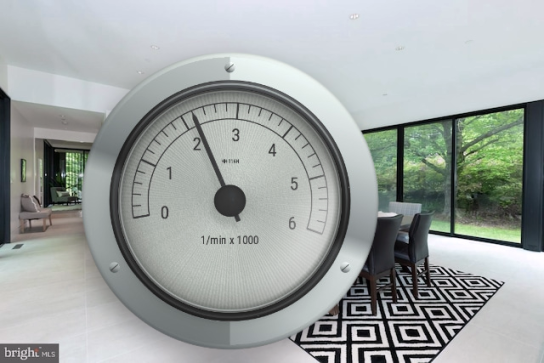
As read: 2200 (rpm)
